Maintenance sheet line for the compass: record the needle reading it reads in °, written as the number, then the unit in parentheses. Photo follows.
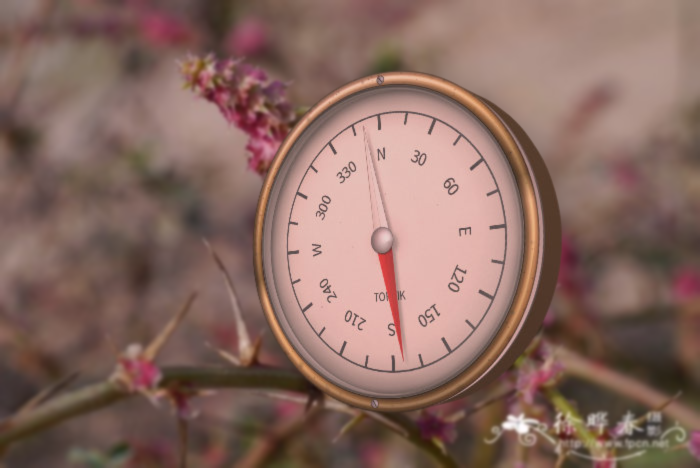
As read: 172.5 (°)
